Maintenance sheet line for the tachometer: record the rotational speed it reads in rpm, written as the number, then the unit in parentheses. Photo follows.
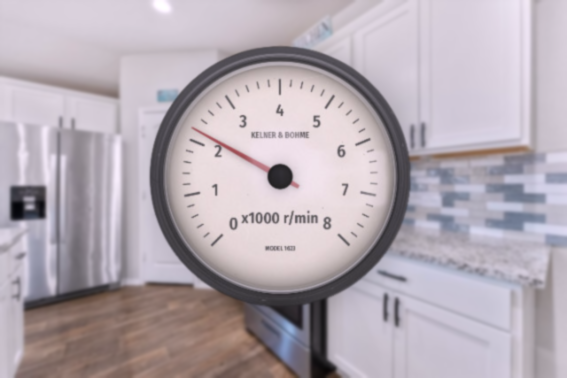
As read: 2200 (rpm)
